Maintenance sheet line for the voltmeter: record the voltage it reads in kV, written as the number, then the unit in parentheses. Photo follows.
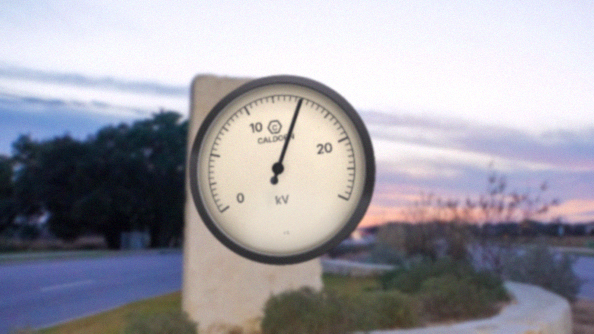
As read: 15 (kV)
